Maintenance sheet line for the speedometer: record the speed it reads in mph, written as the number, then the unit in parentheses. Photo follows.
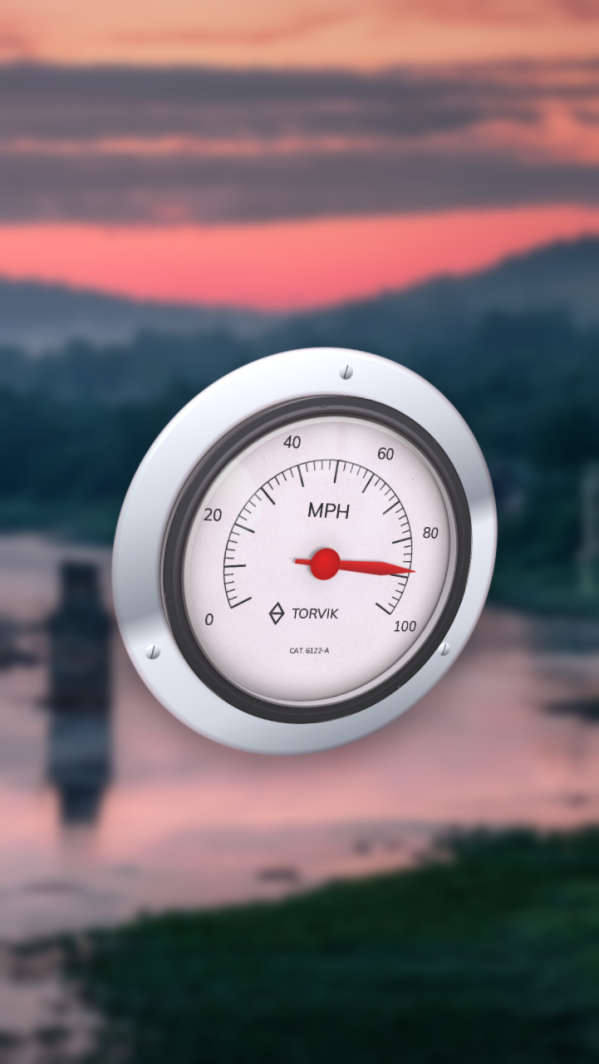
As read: 88 (mph)
